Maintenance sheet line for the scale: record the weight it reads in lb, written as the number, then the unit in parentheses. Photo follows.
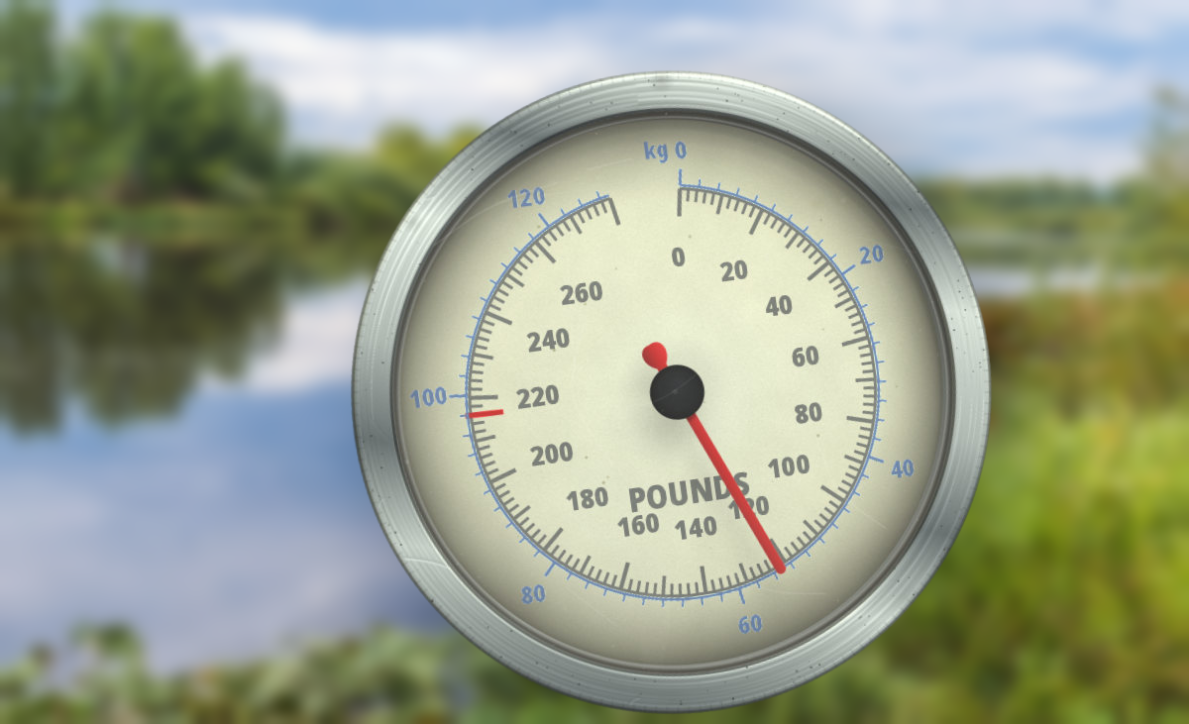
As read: 122 (lb)
